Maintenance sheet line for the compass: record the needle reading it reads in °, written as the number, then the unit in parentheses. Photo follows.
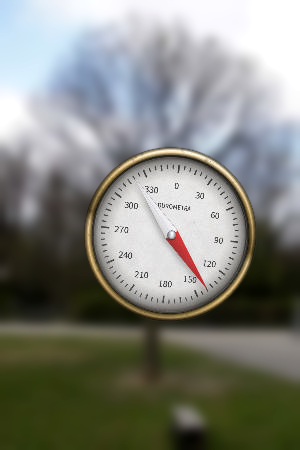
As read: 140 (°)
